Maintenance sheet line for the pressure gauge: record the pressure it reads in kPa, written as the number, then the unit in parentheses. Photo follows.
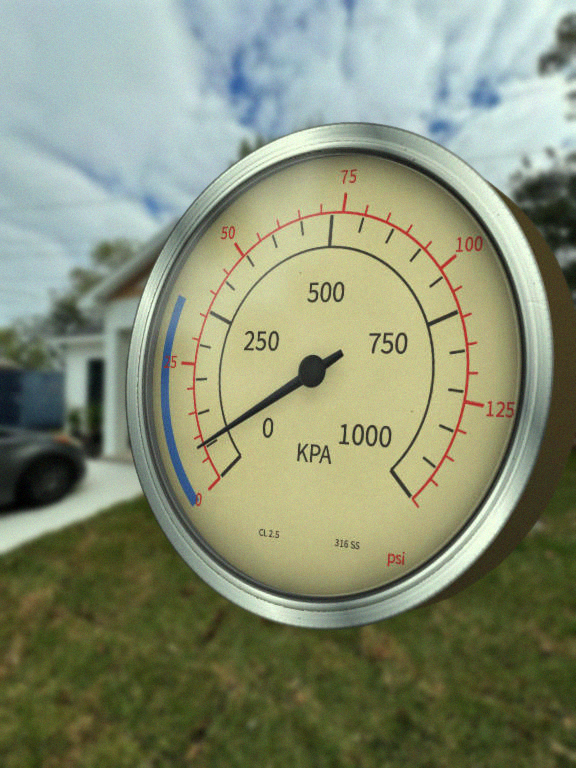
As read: 50 (kPa)
